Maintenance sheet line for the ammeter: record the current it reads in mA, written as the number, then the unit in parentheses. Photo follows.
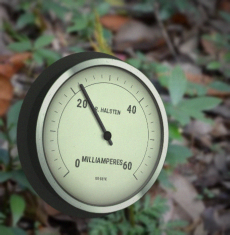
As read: 22 (mA)
